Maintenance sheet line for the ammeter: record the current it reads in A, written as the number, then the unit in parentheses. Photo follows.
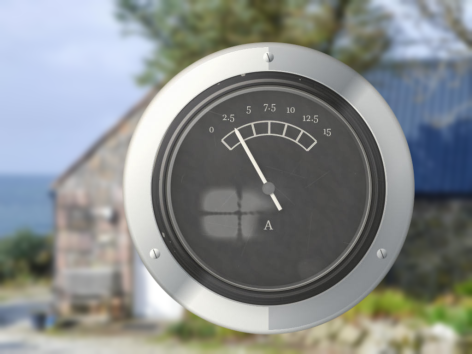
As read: 2.5 (A)
